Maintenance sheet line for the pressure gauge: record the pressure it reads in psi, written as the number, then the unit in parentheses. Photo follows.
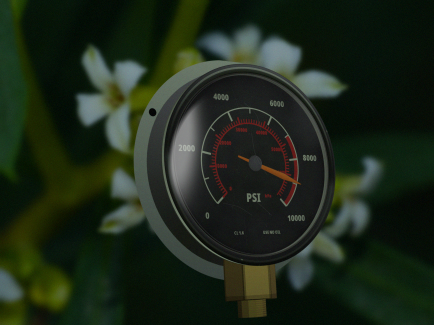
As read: 9000 (psi)
